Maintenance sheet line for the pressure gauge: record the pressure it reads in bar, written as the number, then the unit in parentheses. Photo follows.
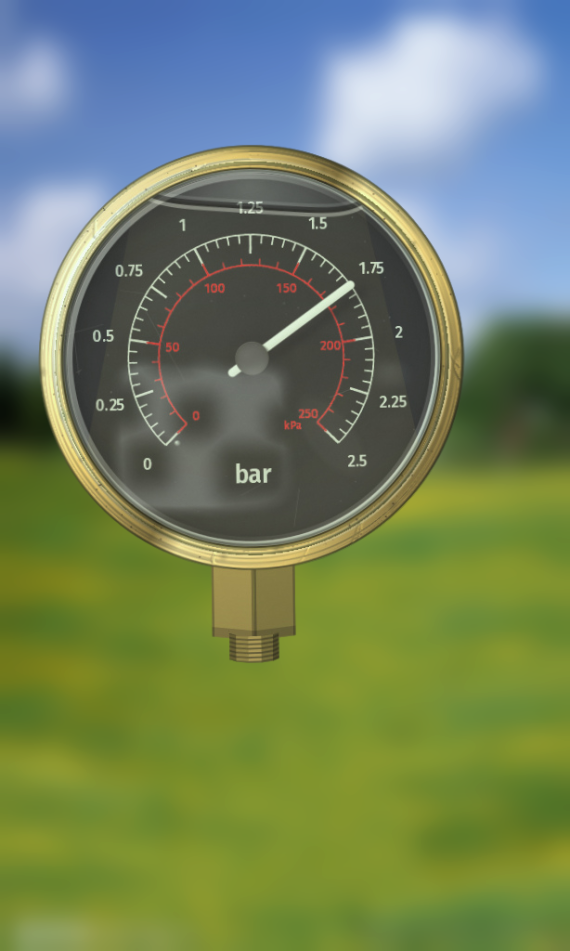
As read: 1.75 (bar)
